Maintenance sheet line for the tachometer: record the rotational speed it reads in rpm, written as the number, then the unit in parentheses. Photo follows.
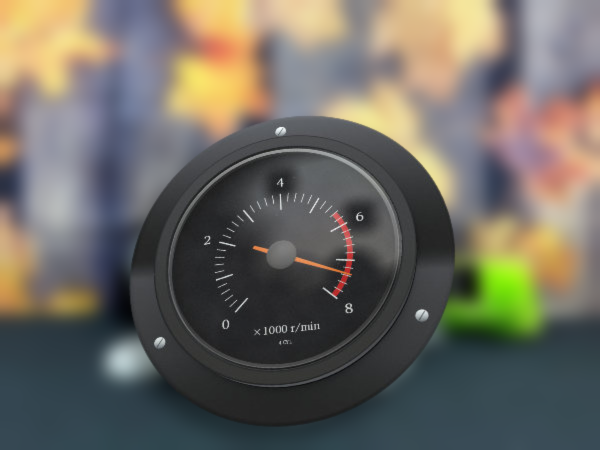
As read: 7400 (rpm)
